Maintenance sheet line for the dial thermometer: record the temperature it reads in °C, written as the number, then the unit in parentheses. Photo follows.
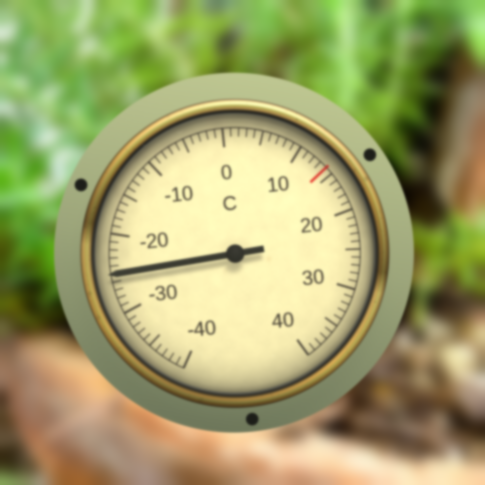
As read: -25 (°C)
